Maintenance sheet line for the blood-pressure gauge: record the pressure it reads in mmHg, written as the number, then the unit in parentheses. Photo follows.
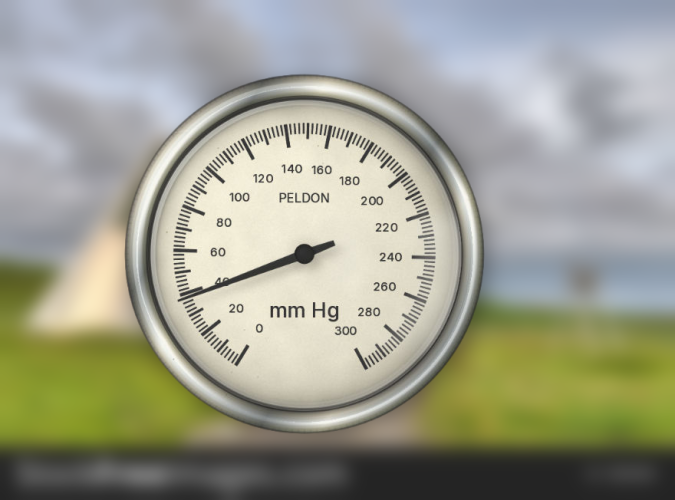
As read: 38 (mmHg)
